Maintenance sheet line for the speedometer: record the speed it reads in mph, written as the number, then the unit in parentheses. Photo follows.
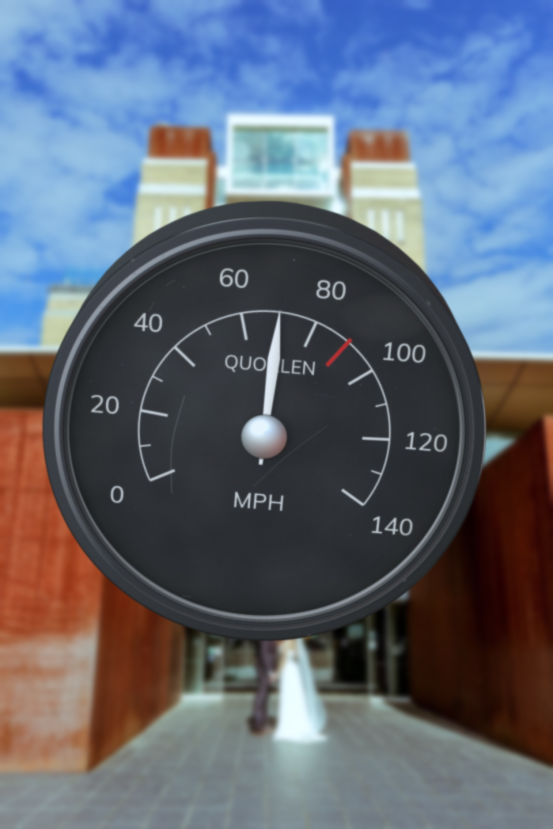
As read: 70 (mph)
